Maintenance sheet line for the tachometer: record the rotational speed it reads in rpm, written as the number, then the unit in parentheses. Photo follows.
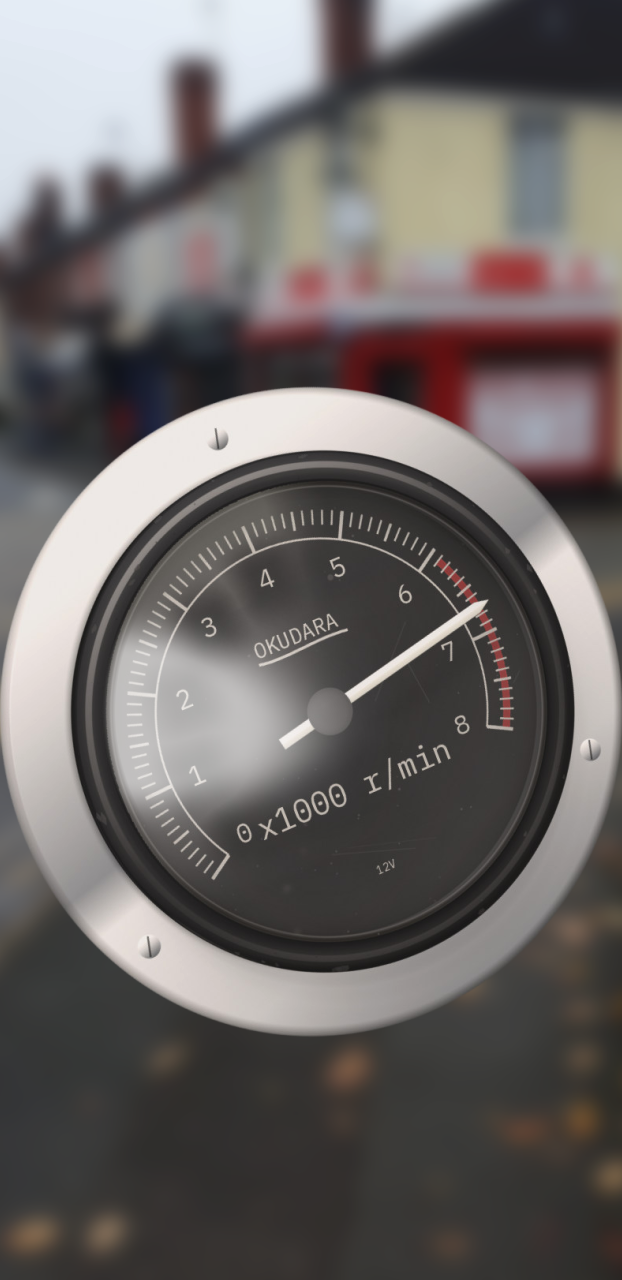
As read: 6700 (rpm)
